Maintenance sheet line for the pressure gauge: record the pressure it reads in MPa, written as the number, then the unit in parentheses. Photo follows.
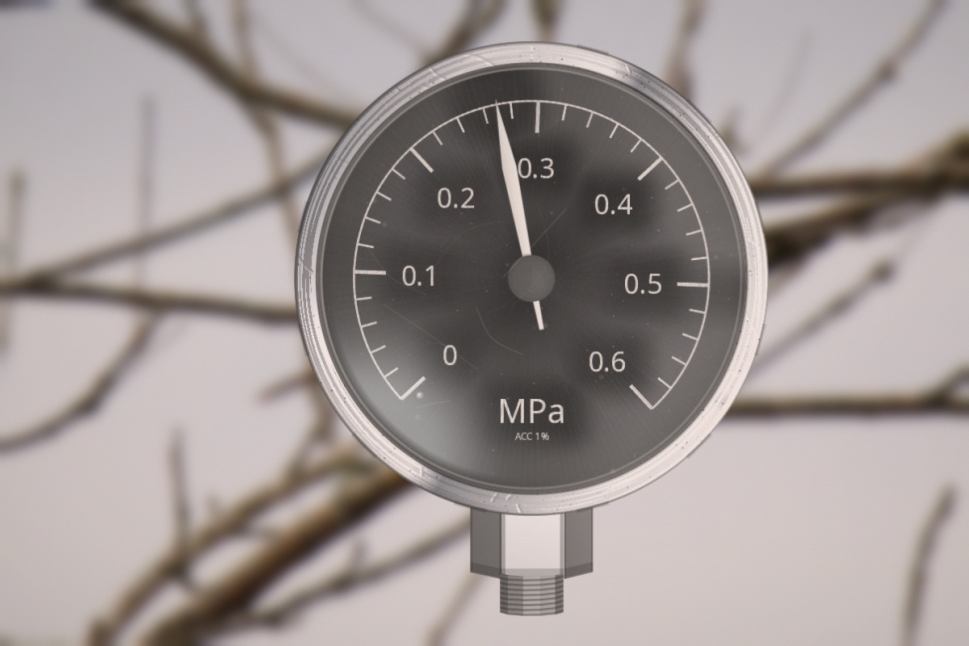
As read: 0.27 (MPa)
